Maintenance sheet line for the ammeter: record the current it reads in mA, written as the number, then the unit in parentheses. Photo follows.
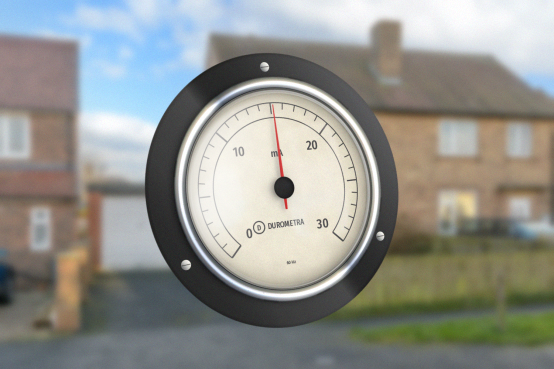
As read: 15 (mA)
